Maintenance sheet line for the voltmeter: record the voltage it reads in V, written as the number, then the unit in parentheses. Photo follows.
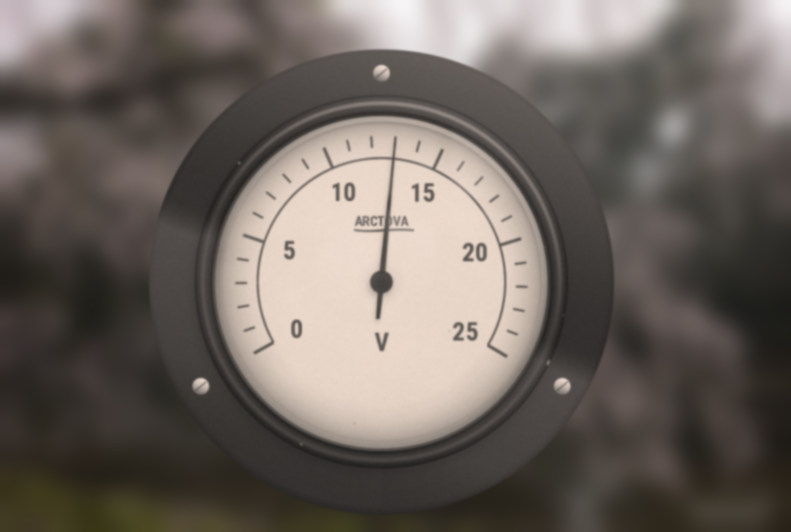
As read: 13 (V)
